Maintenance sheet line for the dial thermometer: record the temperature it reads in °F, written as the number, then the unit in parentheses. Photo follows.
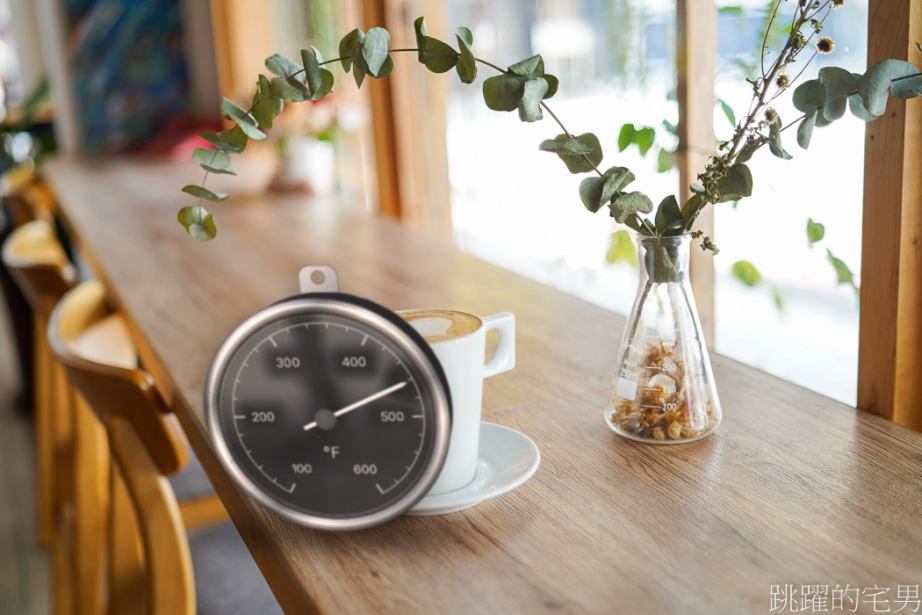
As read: 460 (°F)
